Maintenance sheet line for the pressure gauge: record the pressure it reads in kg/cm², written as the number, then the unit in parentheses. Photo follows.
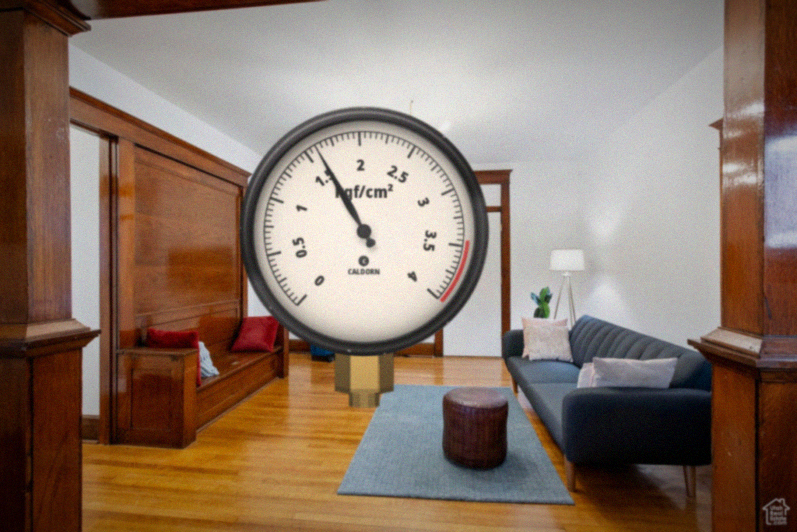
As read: 1.6 (kg/cm²)
